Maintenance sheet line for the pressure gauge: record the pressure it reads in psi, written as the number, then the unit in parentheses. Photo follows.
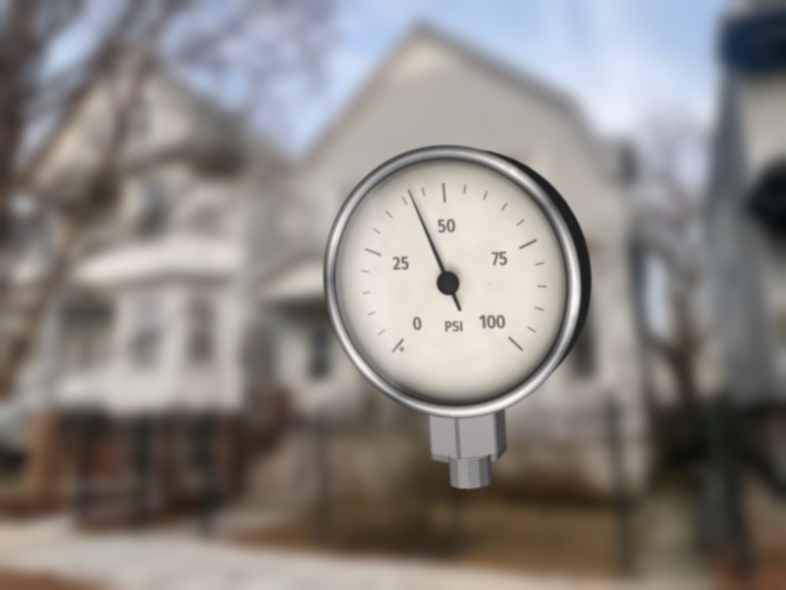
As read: 42.5 (psi)
